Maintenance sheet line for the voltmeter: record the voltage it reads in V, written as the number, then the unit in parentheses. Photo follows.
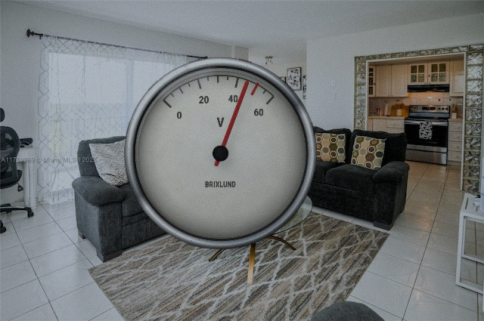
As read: 45 (V)
